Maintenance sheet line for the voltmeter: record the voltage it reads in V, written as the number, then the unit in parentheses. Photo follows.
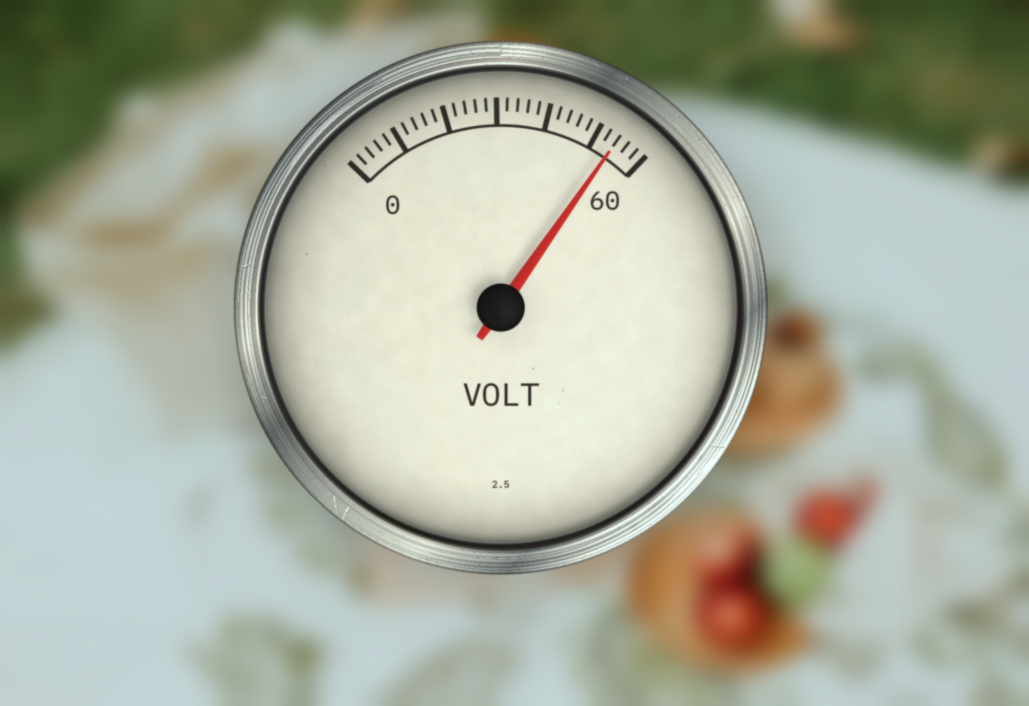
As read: 54 (V)
